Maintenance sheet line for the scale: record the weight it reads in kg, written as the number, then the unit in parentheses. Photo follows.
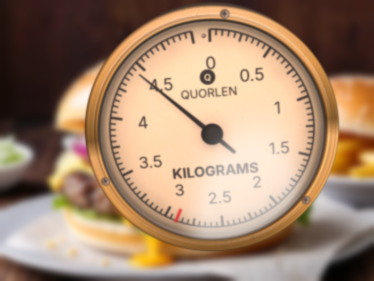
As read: 4.45 (kg)
